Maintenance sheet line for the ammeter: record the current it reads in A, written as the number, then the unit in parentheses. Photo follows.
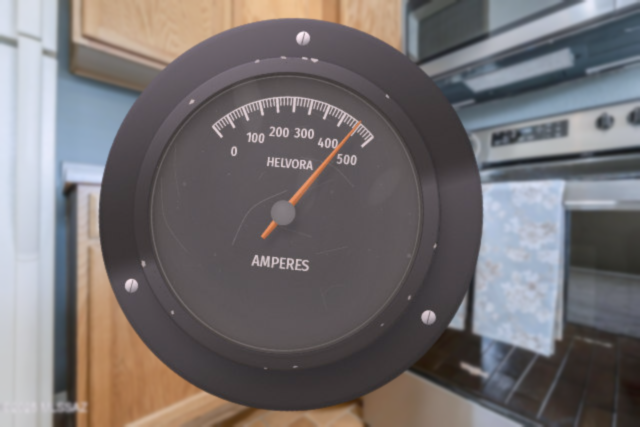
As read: 450 (A)
